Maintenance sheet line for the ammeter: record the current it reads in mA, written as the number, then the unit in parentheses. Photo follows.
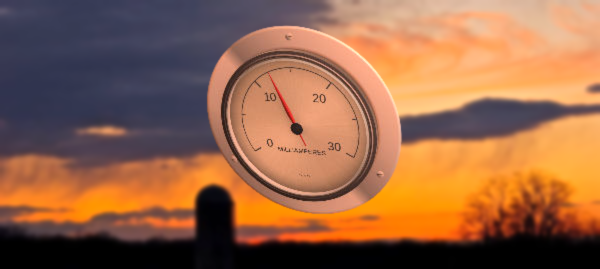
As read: 12.5 (mA)
